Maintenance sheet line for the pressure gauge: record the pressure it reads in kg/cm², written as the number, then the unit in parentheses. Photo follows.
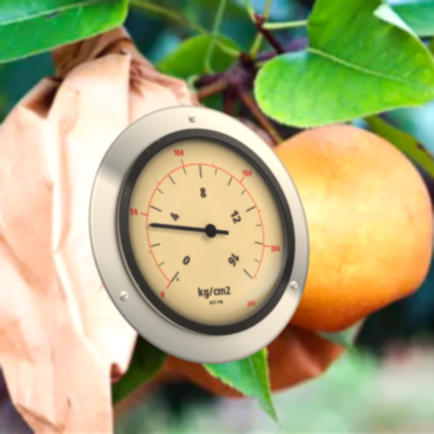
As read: 3 (kg/cm²)
